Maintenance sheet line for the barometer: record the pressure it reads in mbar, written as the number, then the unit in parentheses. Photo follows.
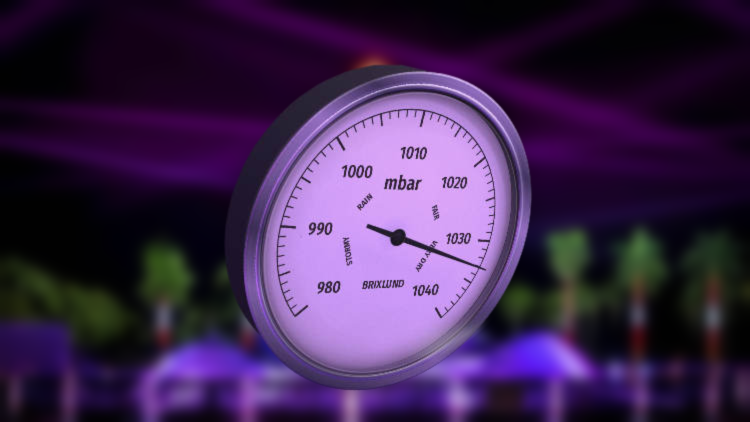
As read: 1033 (mbar)
